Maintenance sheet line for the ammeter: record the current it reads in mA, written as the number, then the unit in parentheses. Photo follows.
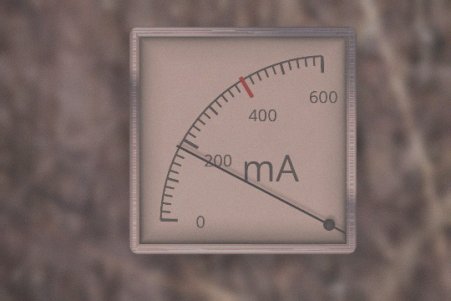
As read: 180 (mA)
